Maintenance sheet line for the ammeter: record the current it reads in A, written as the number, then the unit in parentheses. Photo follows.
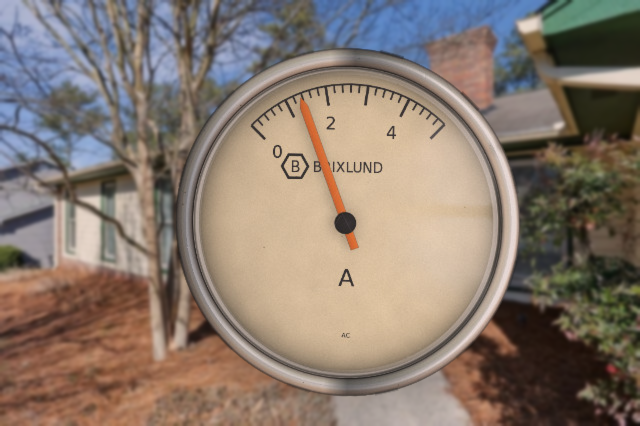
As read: 1.4 (A)
